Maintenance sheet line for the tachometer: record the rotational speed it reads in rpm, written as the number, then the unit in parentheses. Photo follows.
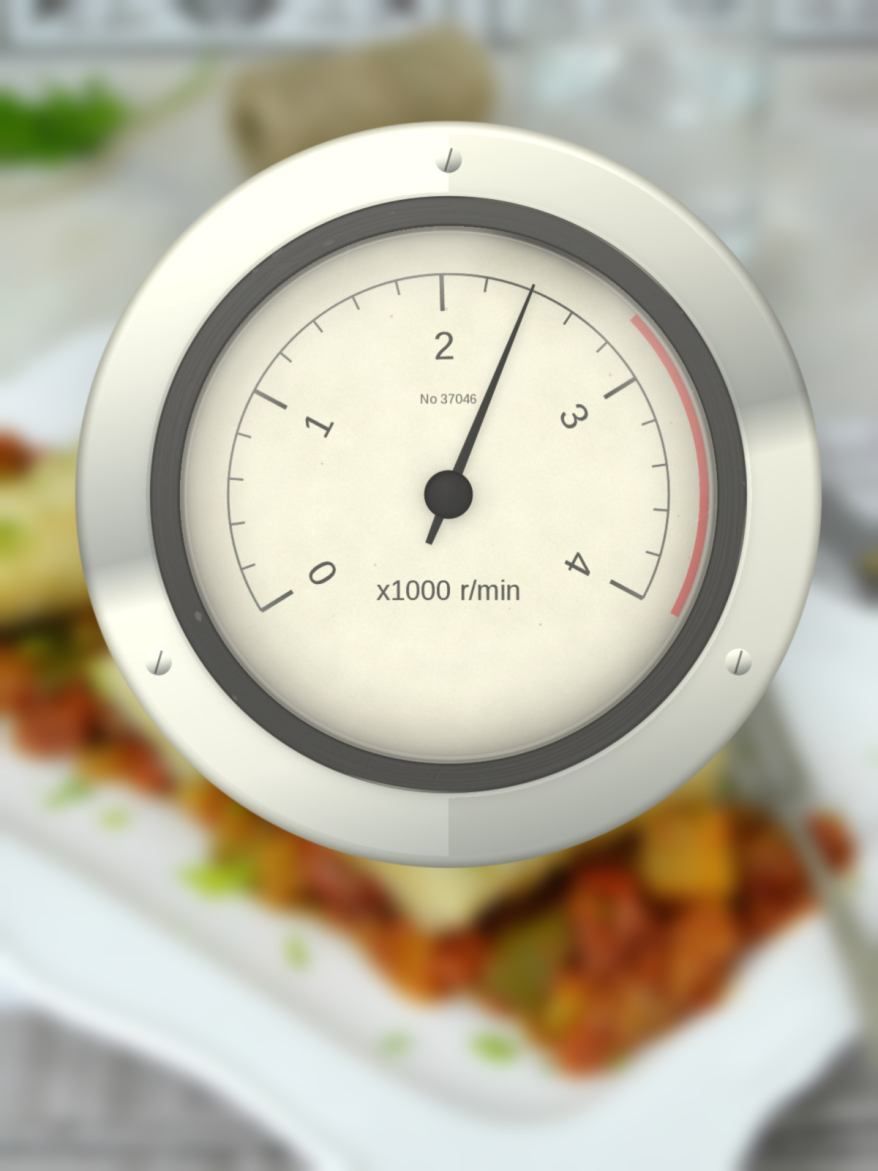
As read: 2400 (rpm)
